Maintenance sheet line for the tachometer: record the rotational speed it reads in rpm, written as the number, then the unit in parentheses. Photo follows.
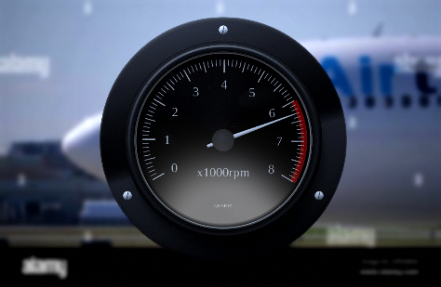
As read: 6300 (rpm)
